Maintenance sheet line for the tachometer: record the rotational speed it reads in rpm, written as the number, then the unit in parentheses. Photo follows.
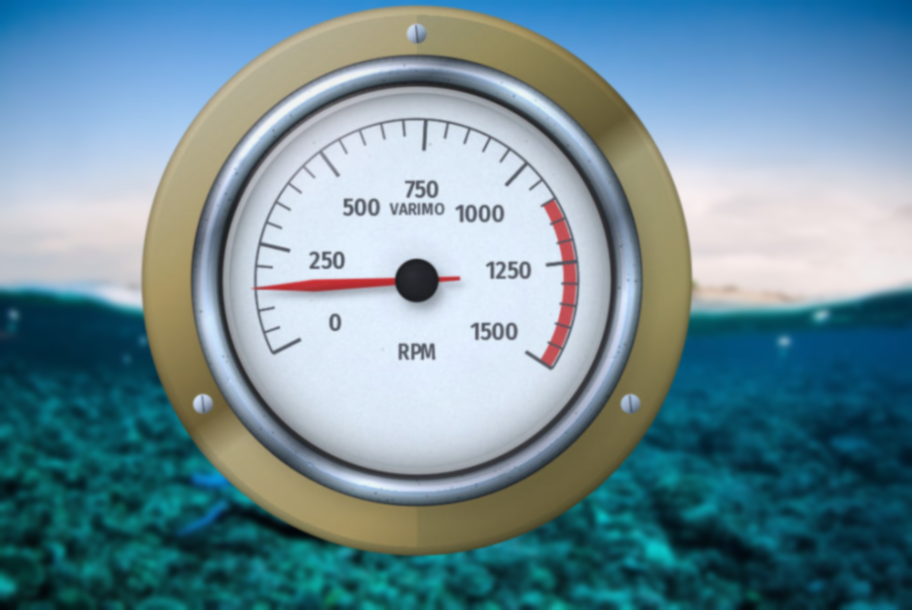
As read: 150 (rpm)
